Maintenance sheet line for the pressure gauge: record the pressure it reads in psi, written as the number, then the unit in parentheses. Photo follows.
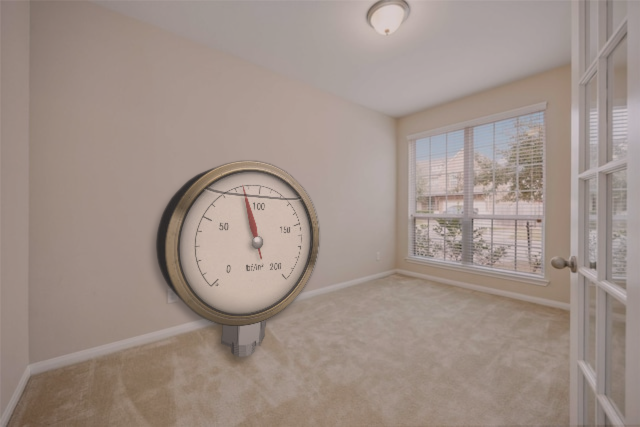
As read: 85 (psi)
